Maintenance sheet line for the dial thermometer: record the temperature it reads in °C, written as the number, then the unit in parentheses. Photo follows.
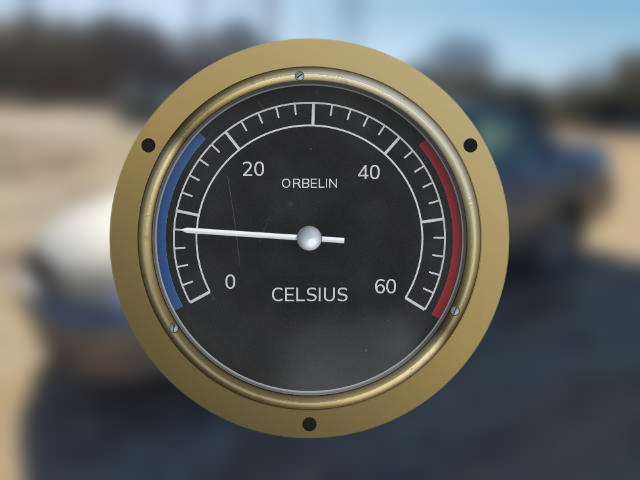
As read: 8 (°C)
